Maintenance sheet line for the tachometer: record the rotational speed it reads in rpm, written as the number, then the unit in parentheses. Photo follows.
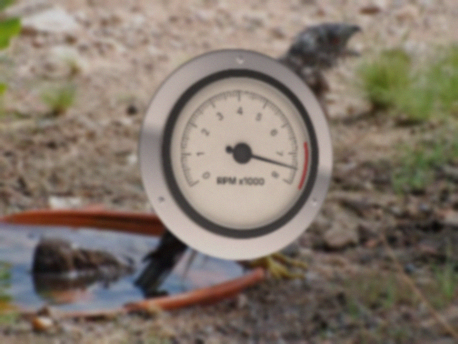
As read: 7500 (rpm)
